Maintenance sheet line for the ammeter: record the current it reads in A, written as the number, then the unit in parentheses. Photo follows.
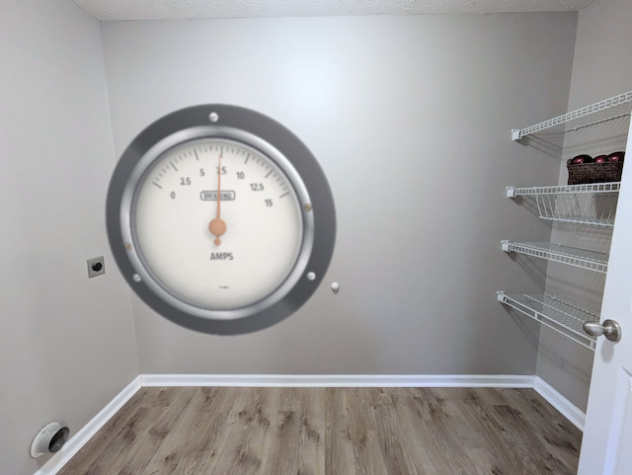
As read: 7.5 (A)
